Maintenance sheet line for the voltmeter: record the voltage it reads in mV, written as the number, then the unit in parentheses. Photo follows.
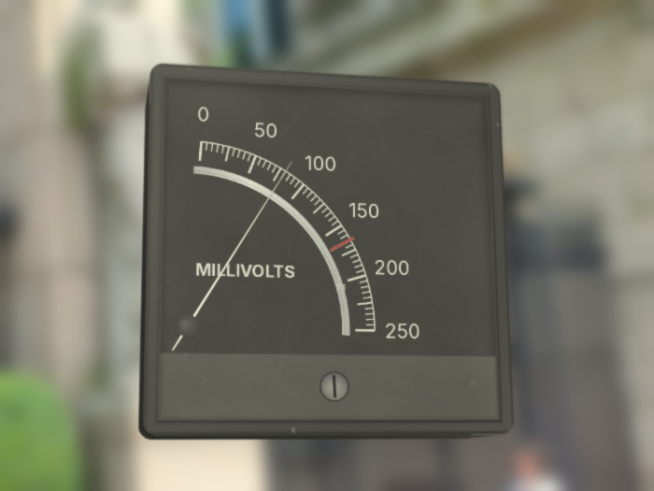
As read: 80 (mV)
